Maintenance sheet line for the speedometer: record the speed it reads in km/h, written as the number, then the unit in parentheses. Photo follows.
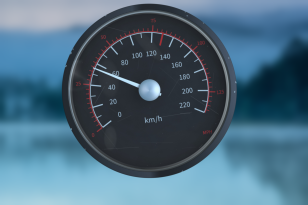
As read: 55 (km/h)
